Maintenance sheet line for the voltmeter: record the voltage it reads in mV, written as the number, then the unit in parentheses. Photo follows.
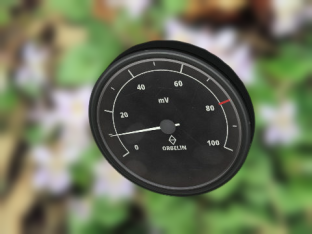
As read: 10 (mV)
